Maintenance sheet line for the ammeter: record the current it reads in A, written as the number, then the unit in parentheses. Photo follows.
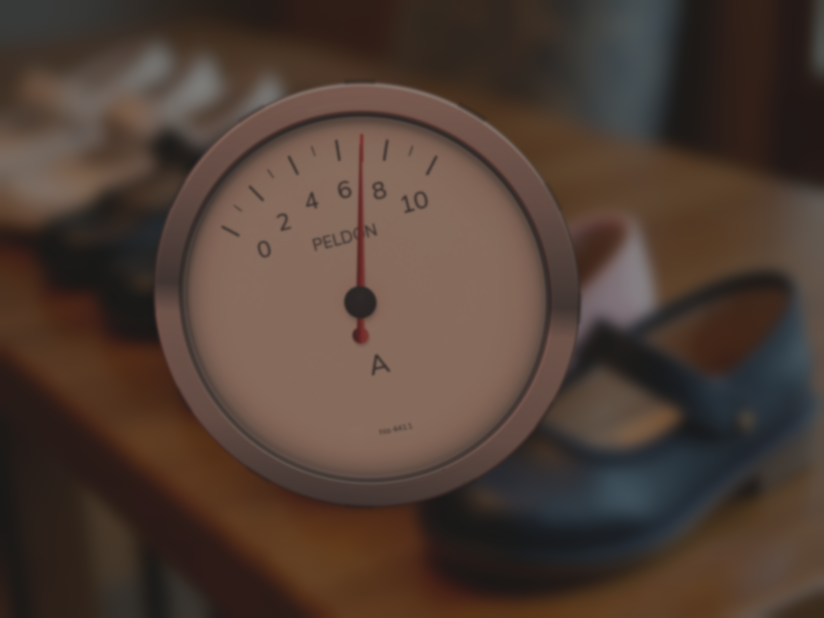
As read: 7 (A)
